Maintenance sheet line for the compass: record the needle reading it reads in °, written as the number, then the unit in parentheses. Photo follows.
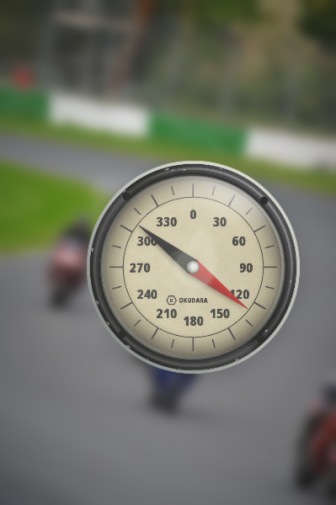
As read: 127.5 (°)
